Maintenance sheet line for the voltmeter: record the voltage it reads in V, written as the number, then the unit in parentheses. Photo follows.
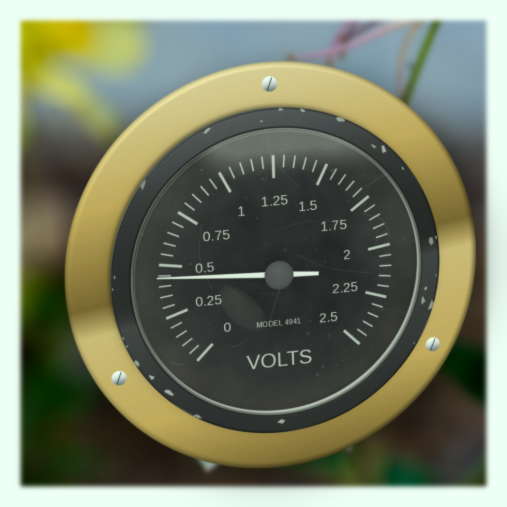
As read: 0.45 (V)
